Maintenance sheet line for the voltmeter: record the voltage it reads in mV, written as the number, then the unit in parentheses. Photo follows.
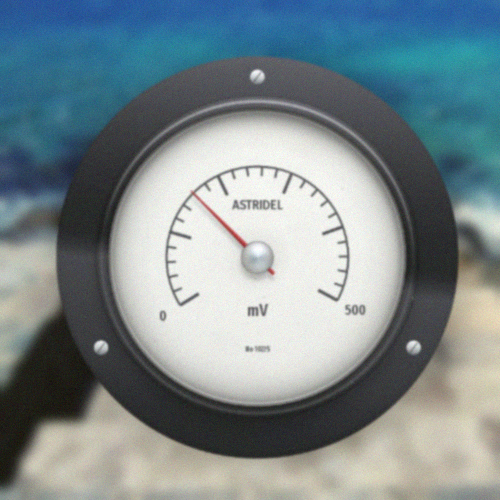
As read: 160 (mV)
